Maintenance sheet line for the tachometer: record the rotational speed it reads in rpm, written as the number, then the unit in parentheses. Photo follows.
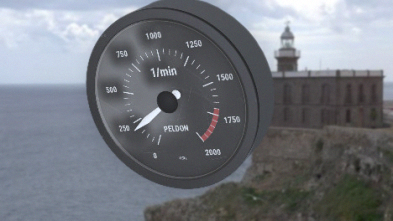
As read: 200 (rpm)
